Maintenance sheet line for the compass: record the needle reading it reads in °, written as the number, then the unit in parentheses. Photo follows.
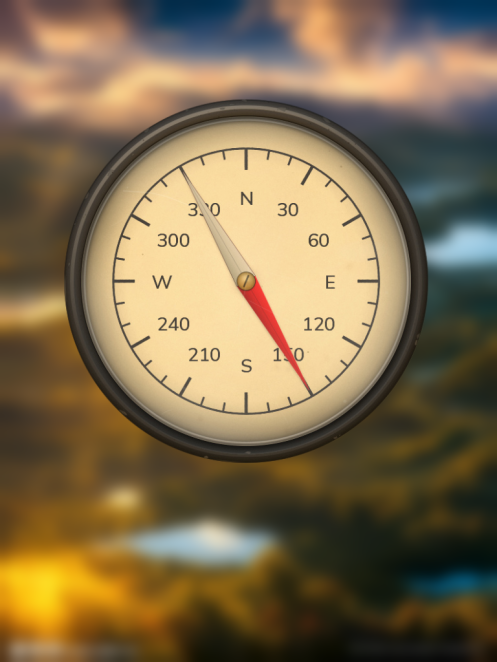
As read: 150 (°)
